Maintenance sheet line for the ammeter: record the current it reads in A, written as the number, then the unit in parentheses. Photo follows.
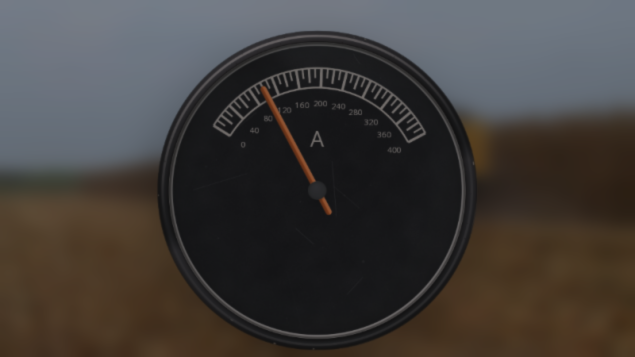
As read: 100 (A)
